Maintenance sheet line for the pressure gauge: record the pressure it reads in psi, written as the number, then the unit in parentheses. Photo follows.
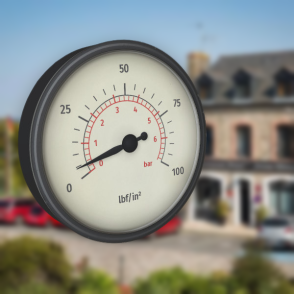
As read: 5 (psi)
